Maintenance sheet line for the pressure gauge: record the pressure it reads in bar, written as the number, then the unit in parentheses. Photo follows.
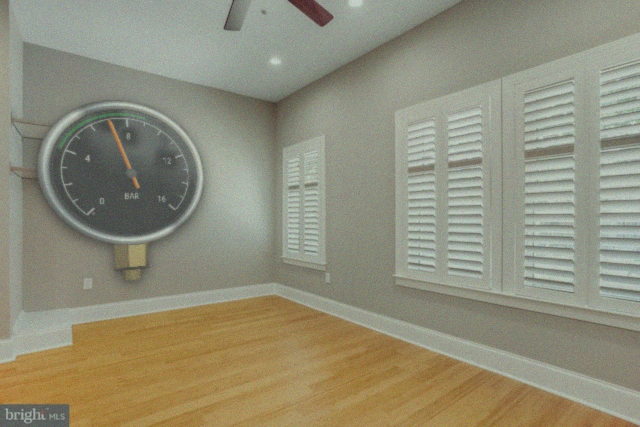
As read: 7 (bar)
